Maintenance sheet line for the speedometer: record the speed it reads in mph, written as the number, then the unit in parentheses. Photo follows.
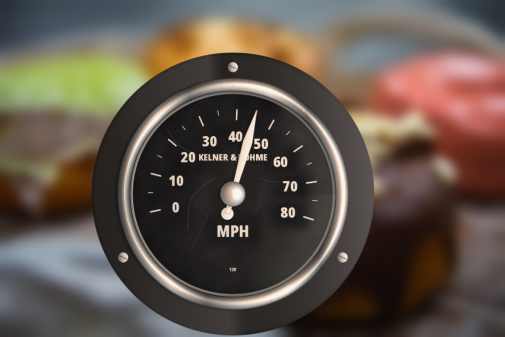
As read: 45 (mph)
